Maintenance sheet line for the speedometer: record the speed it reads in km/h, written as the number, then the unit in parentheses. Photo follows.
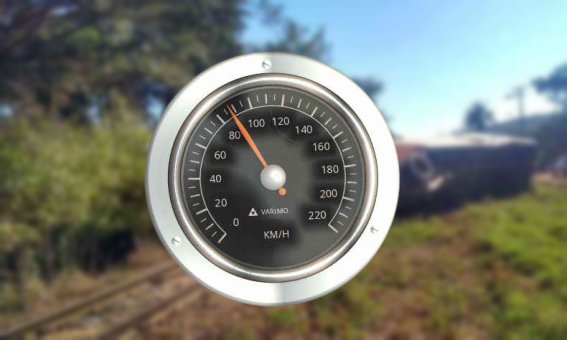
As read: 87.5 (km/h)
